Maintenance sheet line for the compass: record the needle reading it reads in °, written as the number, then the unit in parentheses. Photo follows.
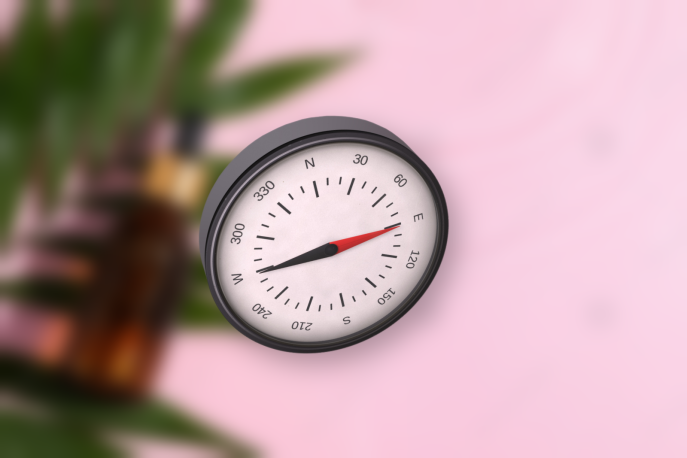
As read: 90 (°)
